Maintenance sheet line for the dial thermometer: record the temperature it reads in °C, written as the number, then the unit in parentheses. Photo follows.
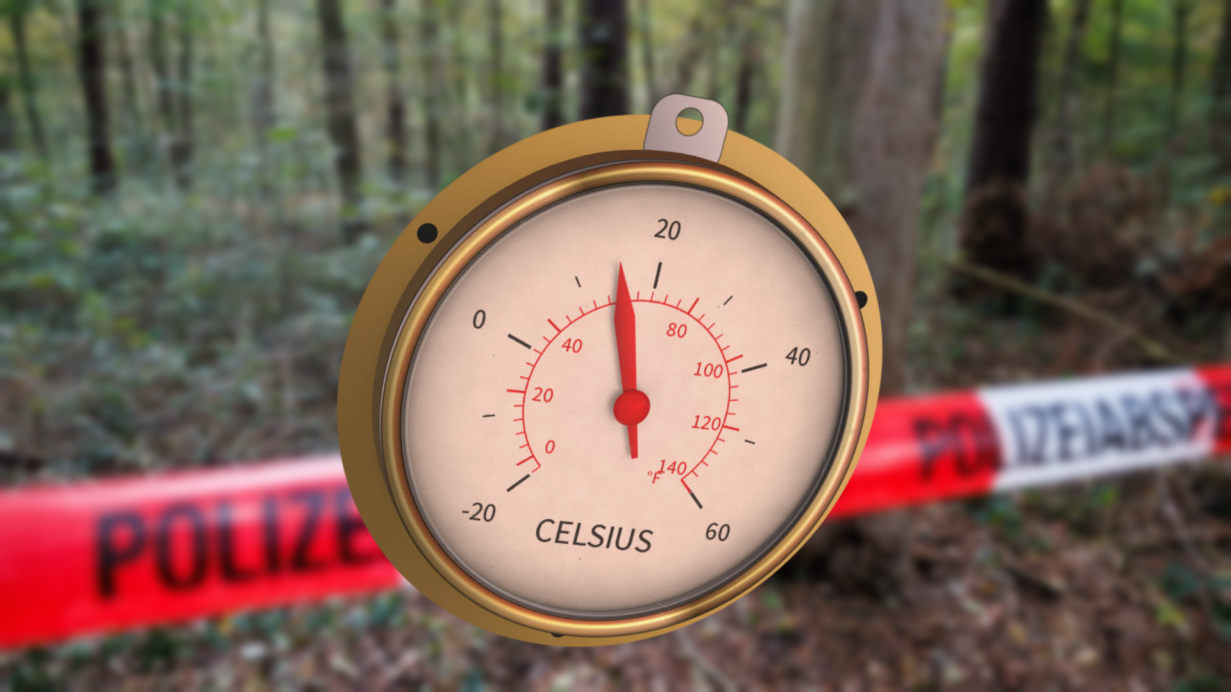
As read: 15 (°C)
